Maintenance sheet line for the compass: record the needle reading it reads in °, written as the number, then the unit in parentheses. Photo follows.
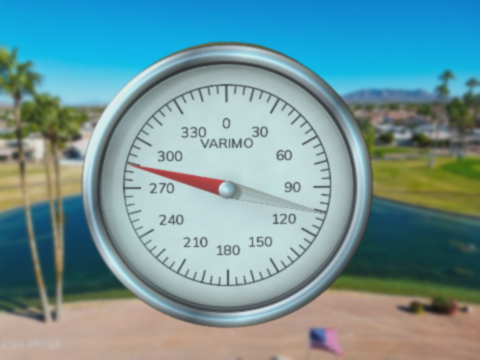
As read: 285 (°)
